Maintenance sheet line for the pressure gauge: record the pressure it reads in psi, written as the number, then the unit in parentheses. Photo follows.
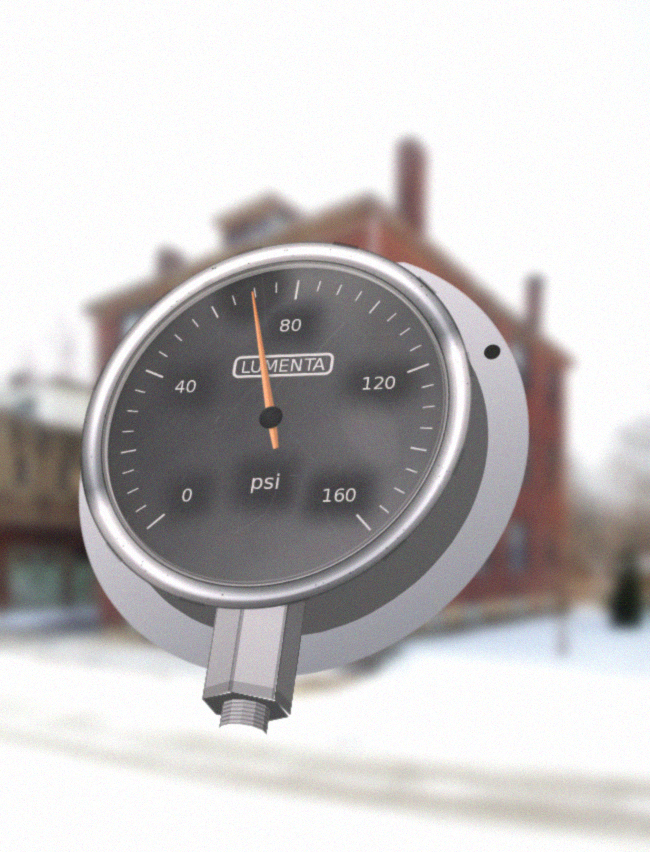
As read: 70 (psi)
